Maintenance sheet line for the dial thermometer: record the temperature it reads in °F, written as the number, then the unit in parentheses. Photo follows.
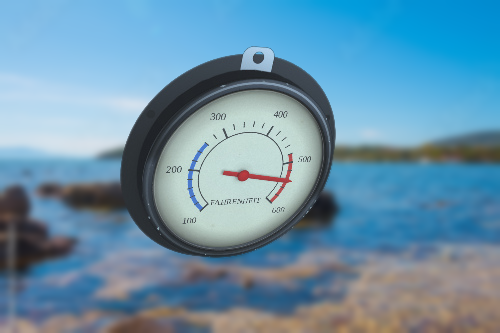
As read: 540 (°F)
